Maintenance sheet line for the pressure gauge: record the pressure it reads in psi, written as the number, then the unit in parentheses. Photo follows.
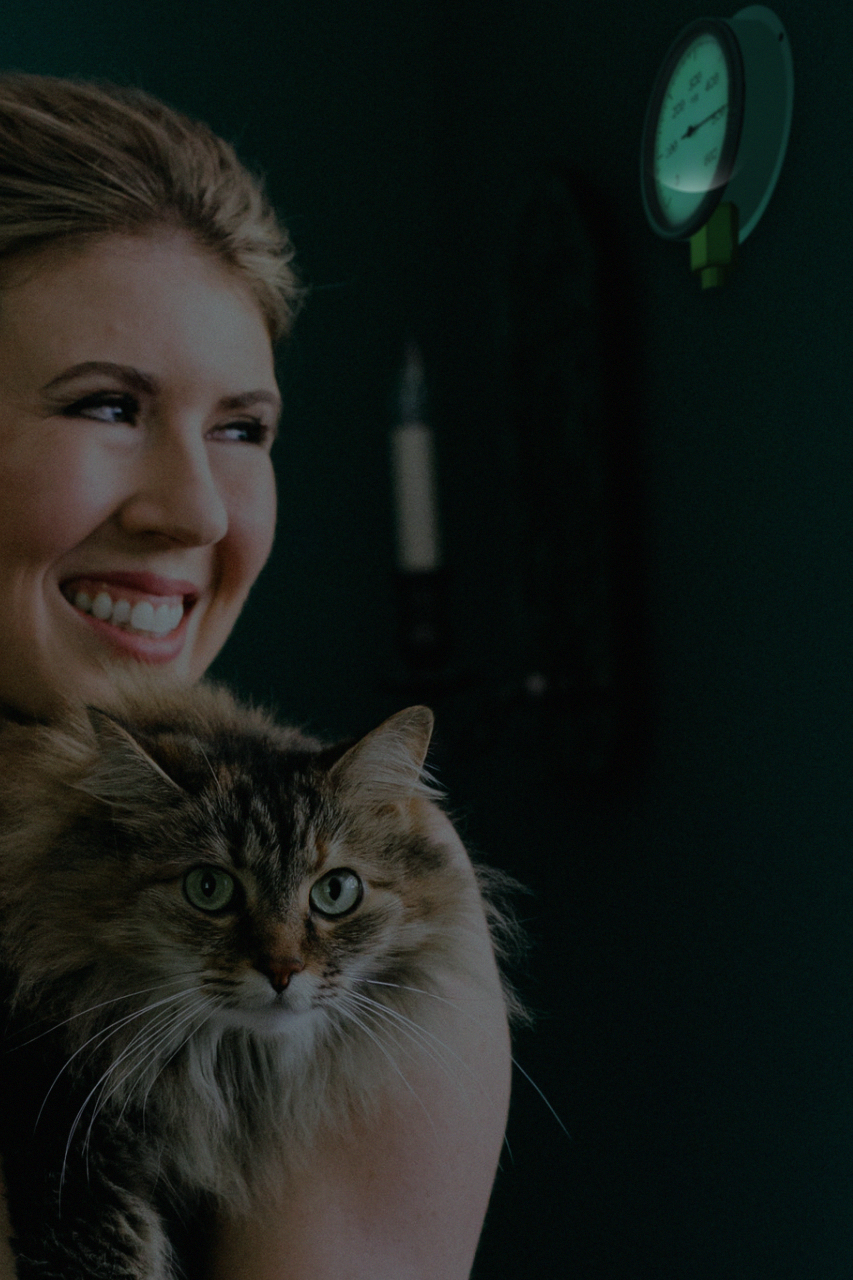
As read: 500 (psi)
